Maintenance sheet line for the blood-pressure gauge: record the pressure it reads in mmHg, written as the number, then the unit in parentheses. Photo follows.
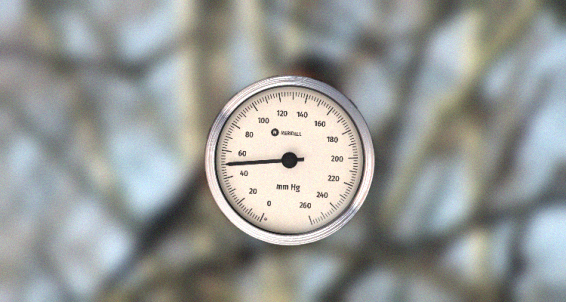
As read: 50 (mmHg)
